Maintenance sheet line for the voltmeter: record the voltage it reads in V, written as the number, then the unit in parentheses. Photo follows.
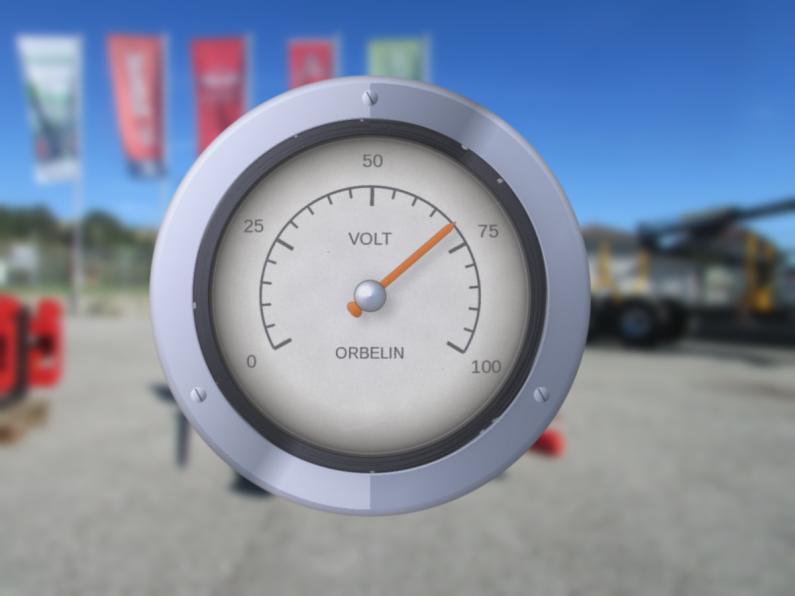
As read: 70 (V)
